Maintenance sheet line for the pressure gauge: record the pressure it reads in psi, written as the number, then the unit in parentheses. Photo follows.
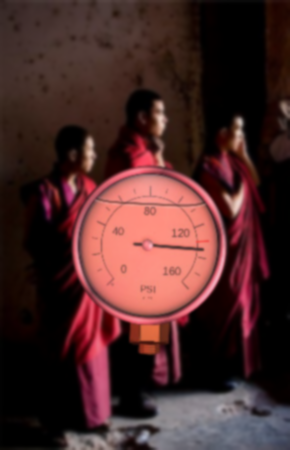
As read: 135 (psi)
